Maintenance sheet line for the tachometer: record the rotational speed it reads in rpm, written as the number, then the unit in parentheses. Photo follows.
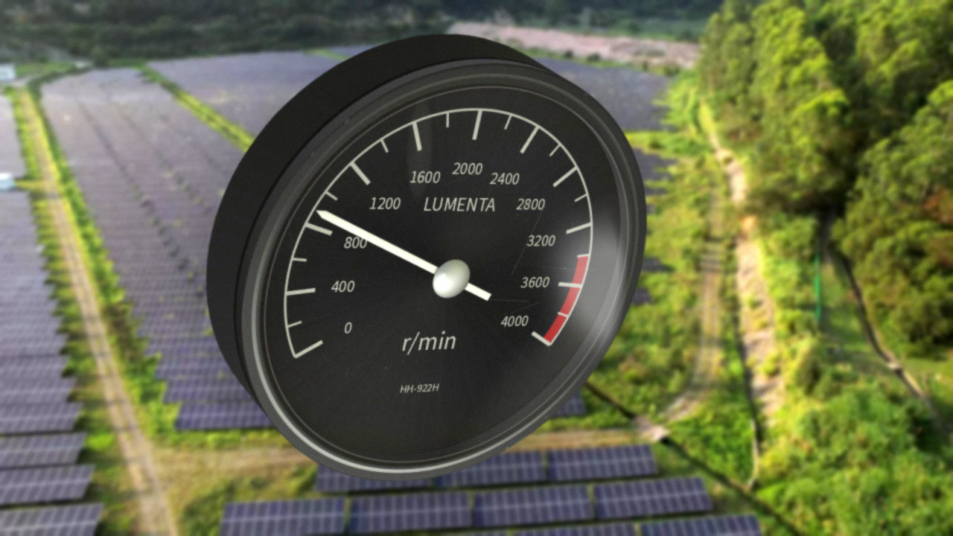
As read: 900 (rpm)
